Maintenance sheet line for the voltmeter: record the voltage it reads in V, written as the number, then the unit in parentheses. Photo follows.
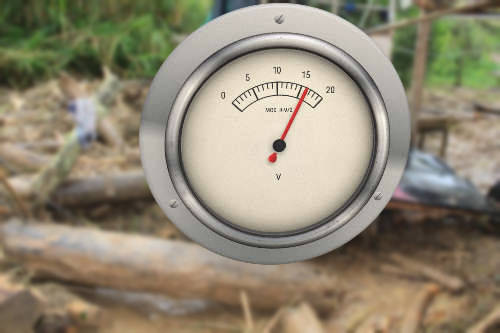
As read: 16 (V)
